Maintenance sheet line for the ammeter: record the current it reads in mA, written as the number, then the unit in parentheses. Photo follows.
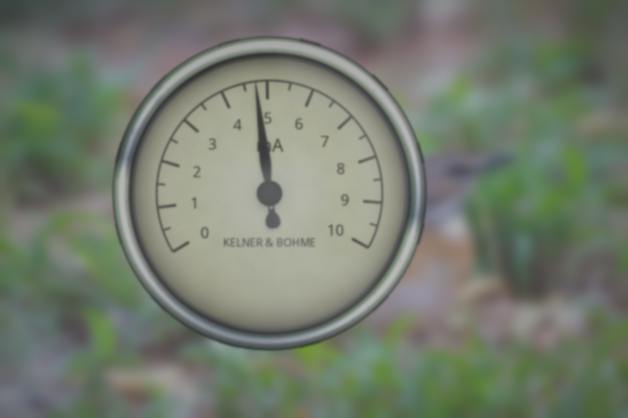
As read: 4.75 (mA)
